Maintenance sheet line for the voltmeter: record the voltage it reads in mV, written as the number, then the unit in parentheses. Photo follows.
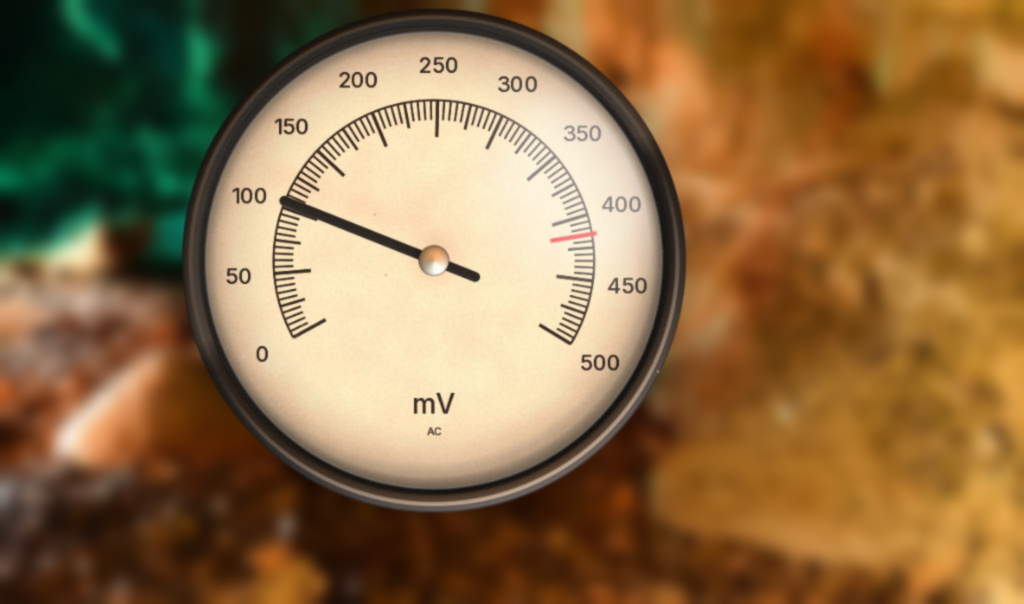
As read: 105 (mV)
